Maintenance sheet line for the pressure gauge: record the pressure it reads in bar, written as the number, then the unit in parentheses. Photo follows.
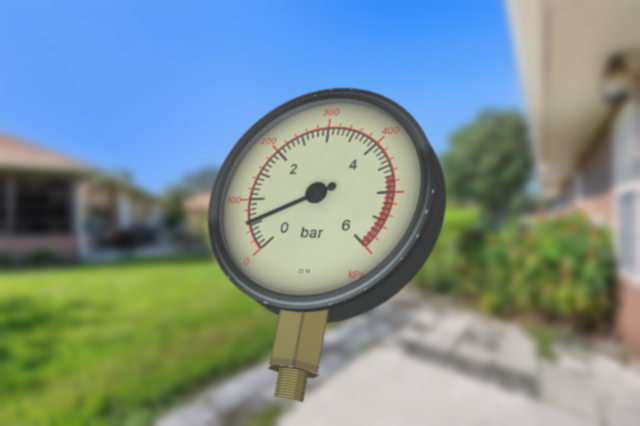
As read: 0.5 (bar)
